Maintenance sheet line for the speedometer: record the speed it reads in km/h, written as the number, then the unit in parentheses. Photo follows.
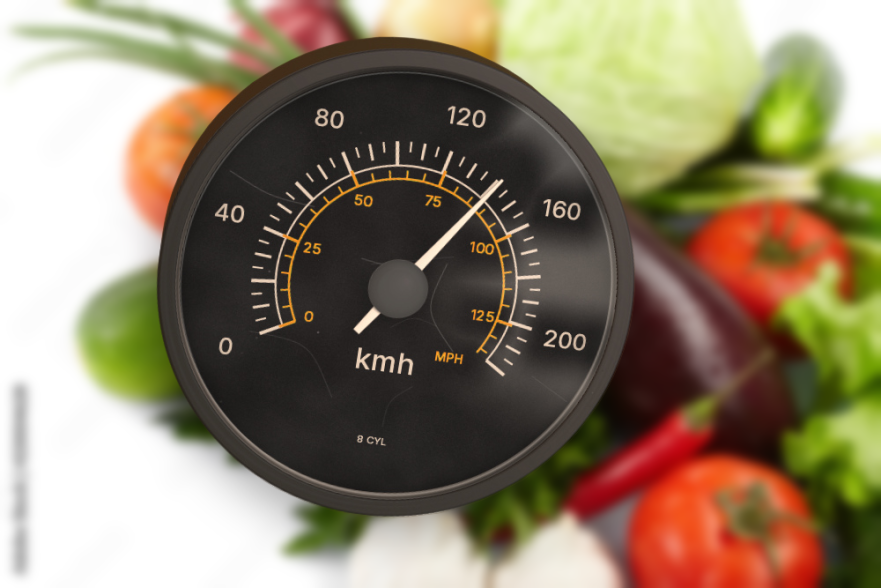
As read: 140 (km/h)
